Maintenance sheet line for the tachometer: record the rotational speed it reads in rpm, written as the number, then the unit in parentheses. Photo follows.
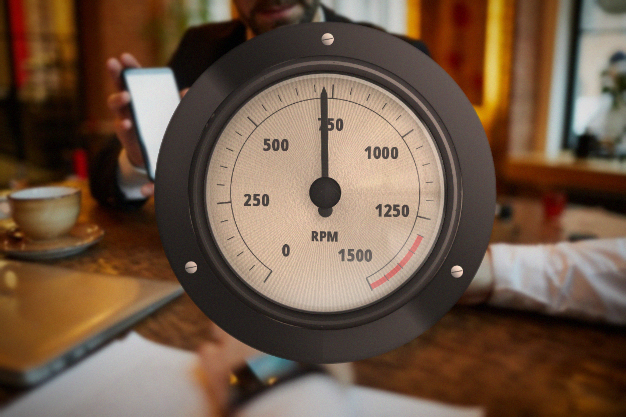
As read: 725 (rpm)
